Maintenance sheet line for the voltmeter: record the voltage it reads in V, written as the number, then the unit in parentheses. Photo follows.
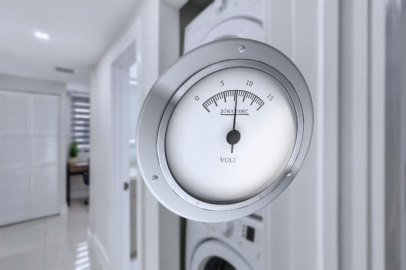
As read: 7.5 (V)
